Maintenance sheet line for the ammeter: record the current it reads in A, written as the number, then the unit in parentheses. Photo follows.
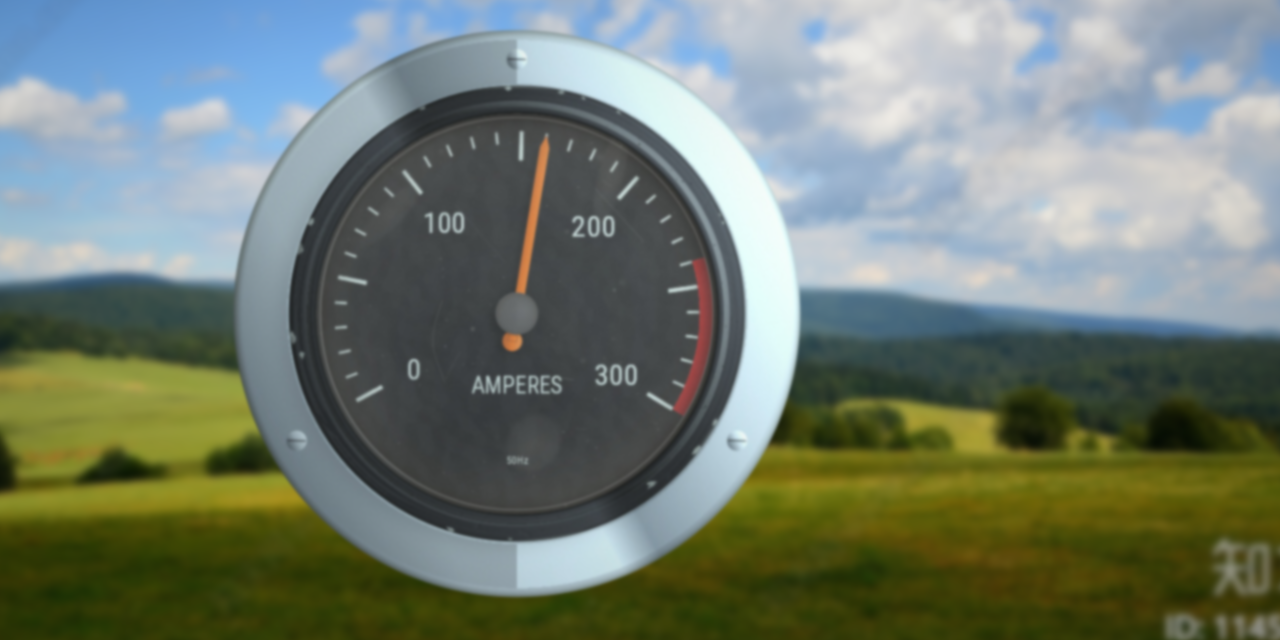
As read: 160 (A)
